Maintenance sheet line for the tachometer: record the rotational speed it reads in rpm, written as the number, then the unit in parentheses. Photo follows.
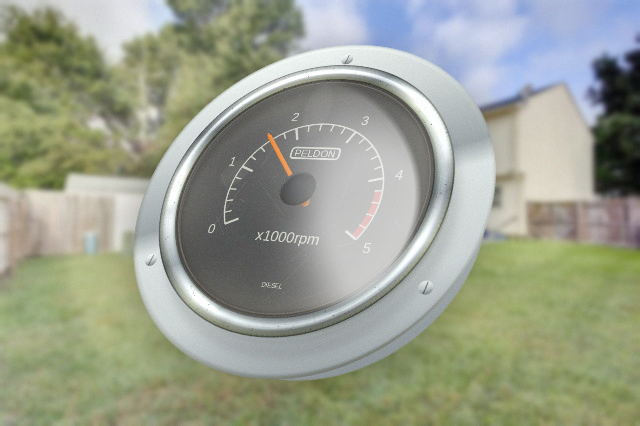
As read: 1600 (rpm)
